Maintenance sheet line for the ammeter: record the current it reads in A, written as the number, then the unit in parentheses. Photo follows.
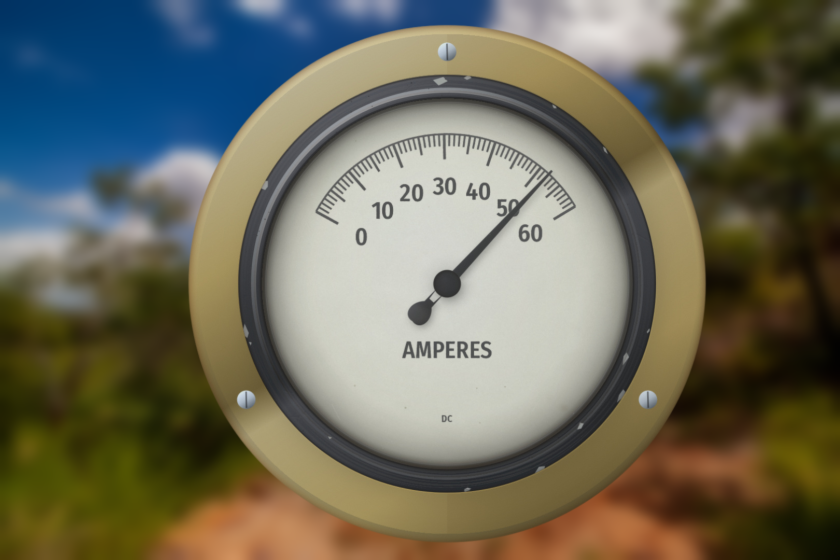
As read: 52 (A)
